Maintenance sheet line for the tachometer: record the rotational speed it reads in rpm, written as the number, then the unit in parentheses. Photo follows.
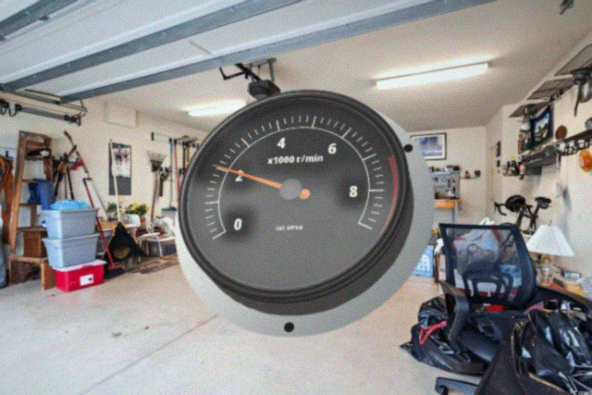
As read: 2000 (rpm)
